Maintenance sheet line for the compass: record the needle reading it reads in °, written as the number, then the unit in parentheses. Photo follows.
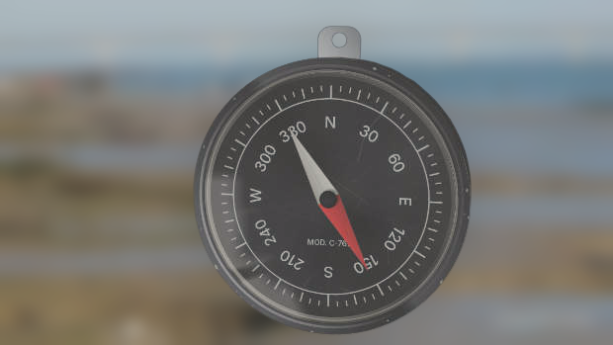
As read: 150 (°)
